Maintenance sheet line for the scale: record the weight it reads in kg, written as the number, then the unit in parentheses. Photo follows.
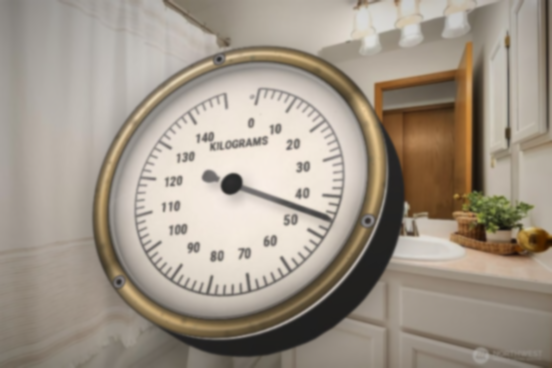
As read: 46 (kg)
